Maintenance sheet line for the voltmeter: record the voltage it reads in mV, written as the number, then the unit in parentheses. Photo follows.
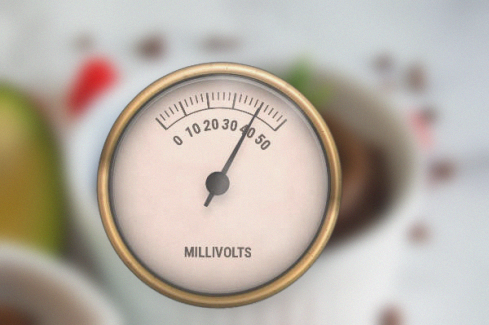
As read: 40 (mV)
